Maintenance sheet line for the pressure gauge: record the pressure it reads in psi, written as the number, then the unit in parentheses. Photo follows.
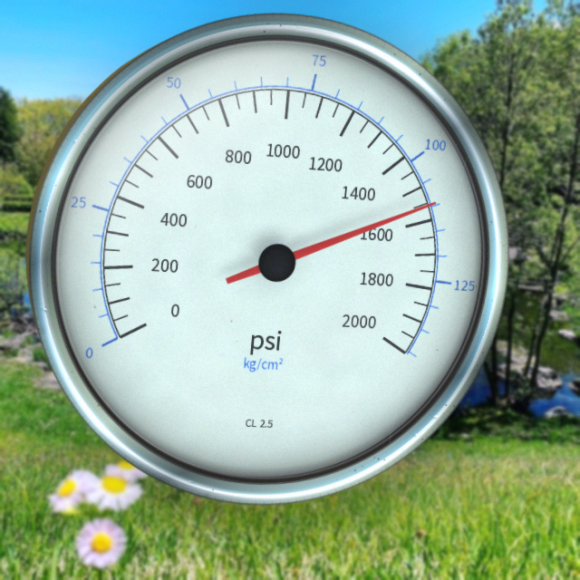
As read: 1550 (psi)
